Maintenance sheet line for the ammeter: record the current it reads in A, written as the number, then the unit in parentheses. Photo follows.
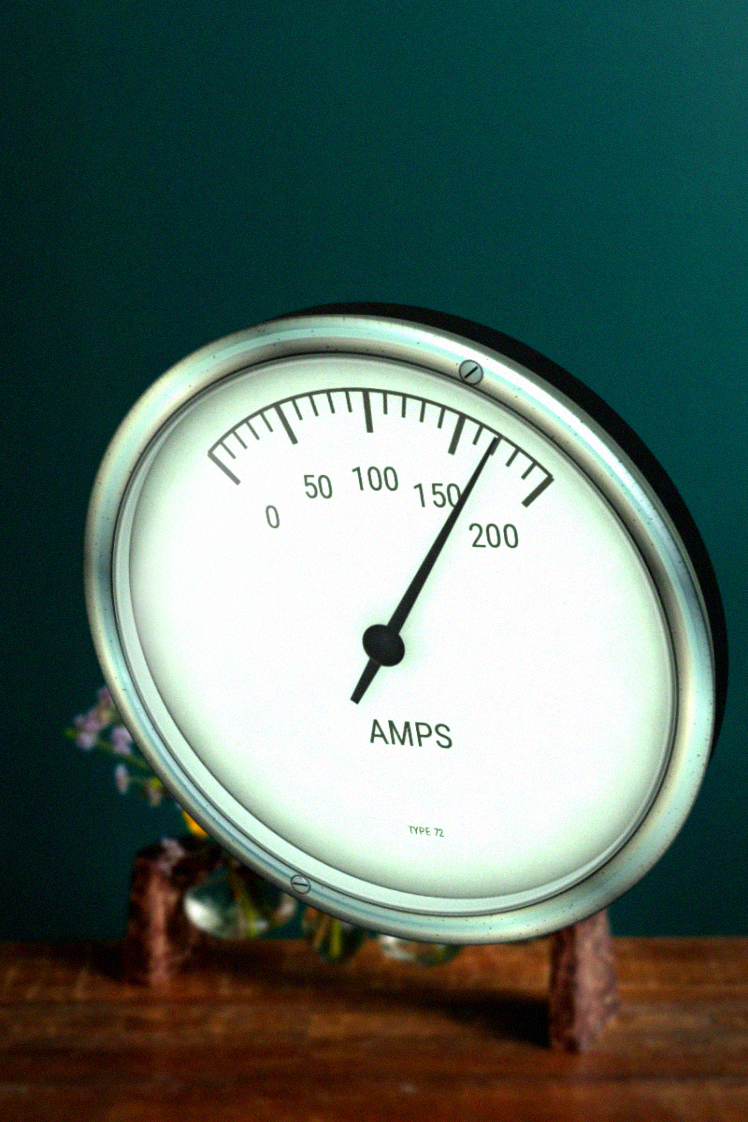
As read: 170 (A)
